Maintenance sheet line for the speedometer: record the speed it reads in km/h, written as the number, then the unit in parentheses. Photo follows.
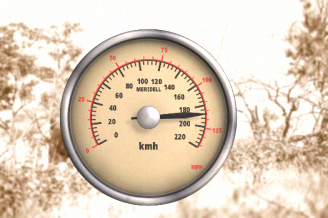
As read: 188 (km/h)
